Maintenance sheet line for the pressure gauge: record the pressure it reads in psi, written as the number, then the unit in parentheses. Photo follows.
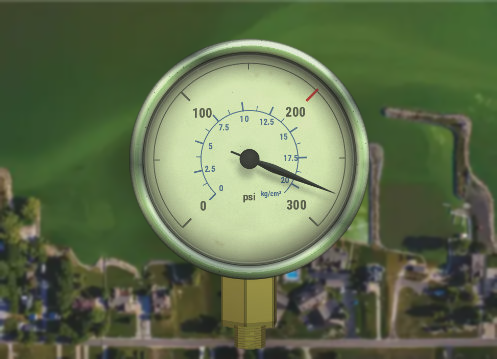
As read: 275 (psi)
